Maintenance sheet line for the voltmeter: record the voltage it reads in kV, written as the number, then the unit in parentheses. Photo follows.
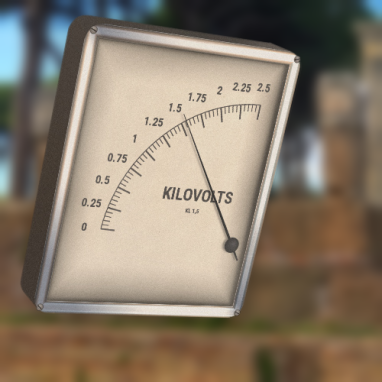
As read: 1.55 (kV)
